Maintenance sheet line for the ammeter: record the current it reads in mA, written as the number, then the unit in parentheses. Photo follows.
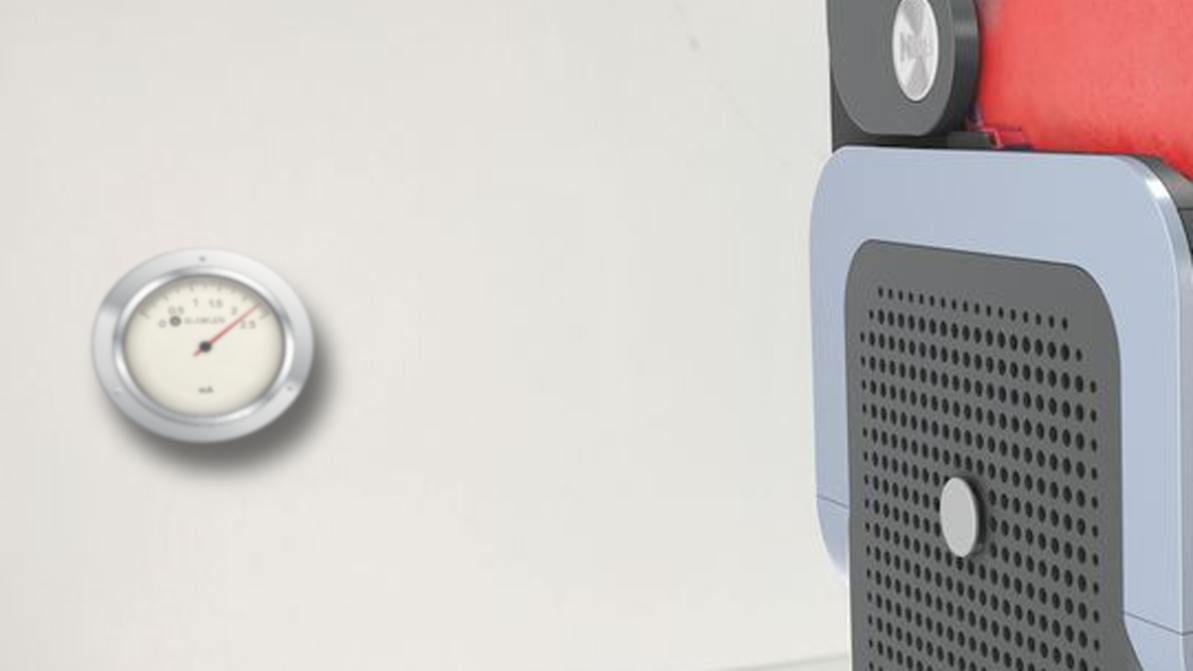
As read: 2.25 (mA)
